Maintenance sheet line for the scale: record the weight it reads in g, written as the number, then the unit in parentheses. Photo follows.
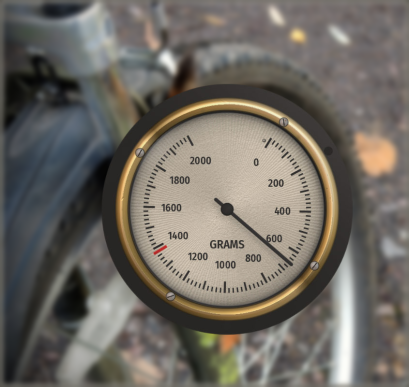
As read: 660 (g)
